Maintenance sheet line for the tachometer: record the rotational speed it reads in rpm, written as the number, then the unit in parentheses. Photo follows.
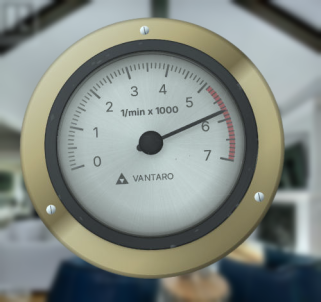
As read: 5800 (rpm)
